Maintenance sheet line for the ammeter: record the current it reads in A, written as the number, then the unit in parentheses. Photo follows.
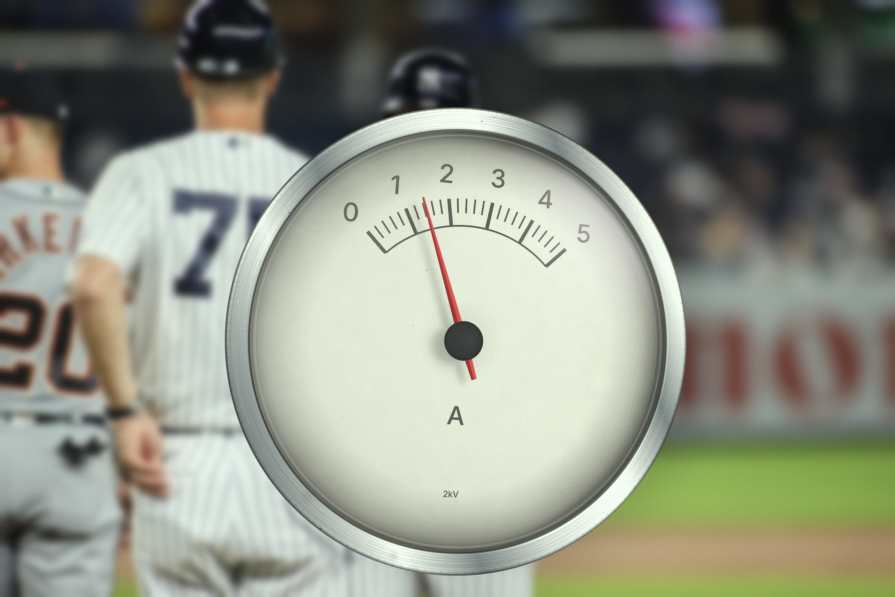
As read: 1.4 (A)
